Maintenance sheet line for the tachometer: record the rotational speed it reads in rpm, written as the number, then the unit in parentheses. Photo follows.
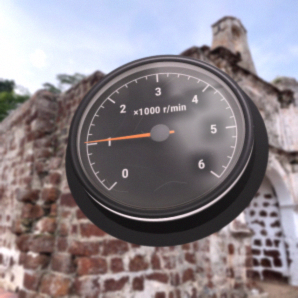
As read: 1000 (rpm)
